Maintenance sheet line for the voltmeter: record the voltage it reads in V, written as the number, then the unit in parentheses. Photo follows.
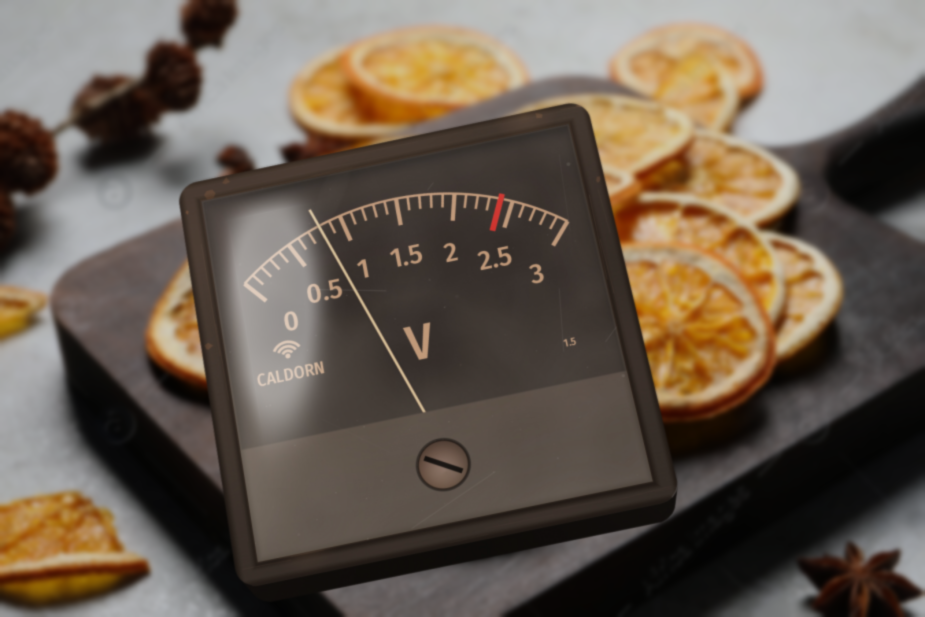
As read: 0.8 (V)
